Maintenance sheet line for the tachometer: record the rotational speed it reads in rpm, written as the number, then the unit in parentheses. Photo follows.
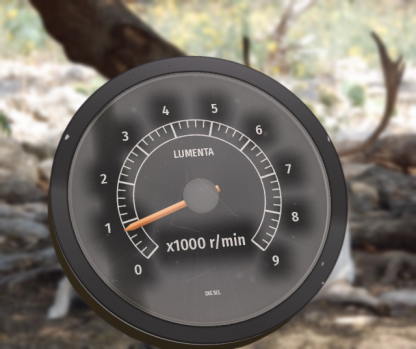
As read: 800 (rpm)
